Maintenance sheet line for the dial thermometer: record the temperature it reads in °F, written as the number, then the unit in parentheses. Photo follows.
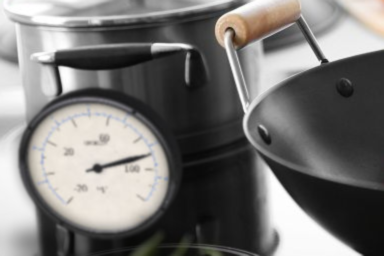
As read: 90 (°F)
